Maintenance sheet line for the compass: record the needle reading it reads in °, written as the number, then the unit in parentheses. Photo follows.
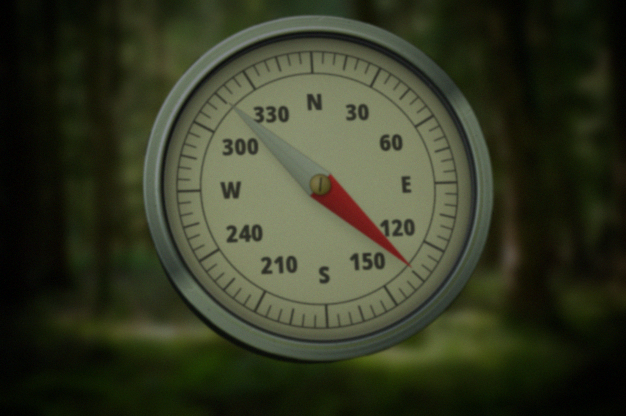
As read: 135 (°)
